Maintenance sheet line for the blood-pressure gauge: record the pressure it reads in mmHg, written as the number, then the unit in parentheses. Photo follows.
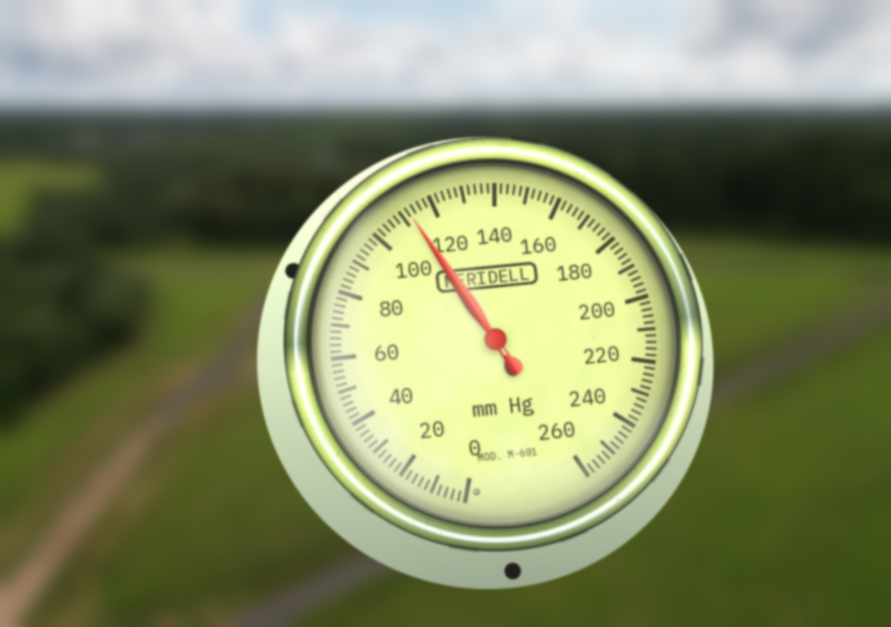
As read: 112 (mmHg)
